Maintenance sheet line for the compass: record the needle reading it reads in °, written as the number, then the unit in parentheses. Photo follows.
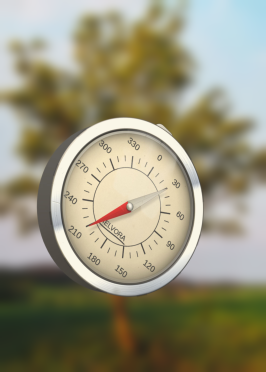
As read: 210 (°)
